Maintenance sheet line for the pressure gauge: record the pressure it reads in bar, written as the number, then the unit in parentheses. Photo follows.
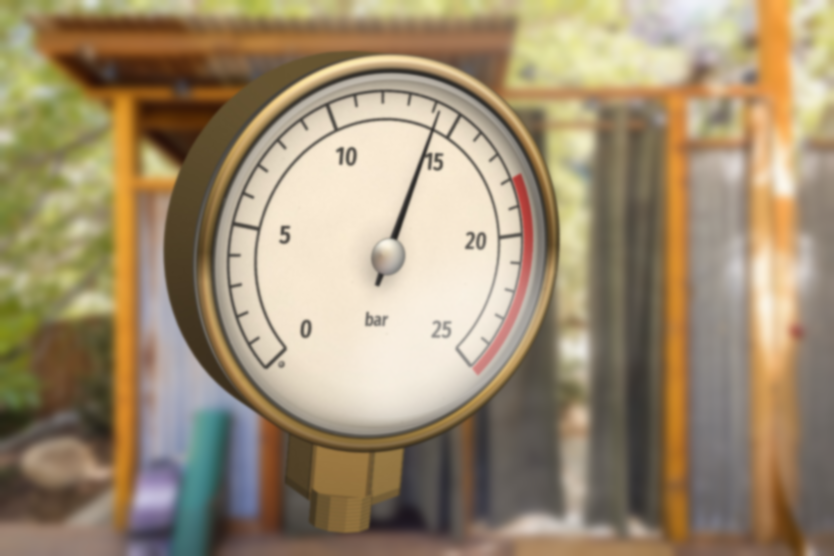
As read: 14 (bar)
